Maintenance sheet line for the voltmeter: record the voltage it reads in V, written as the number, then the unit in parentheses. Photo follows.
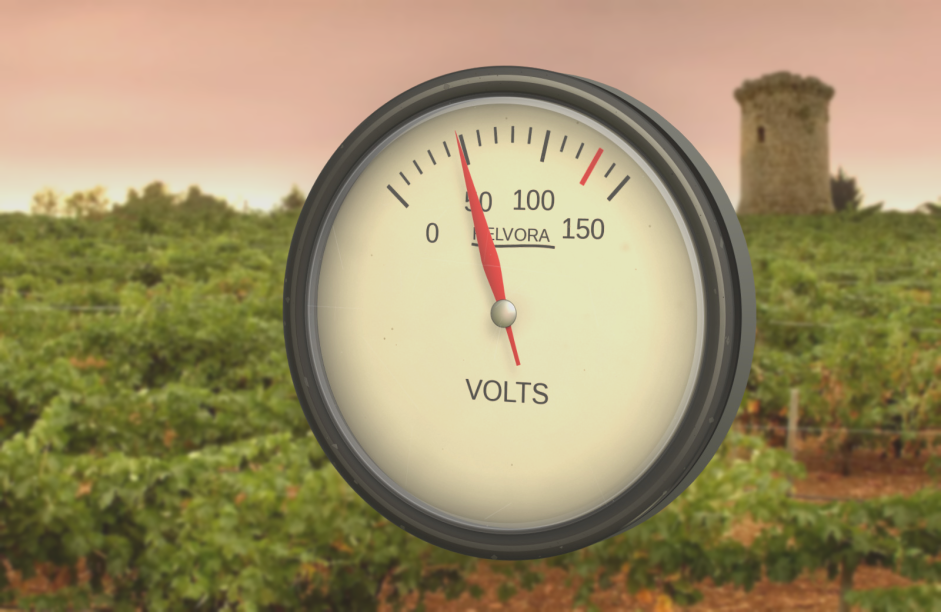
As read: 50 (V)
